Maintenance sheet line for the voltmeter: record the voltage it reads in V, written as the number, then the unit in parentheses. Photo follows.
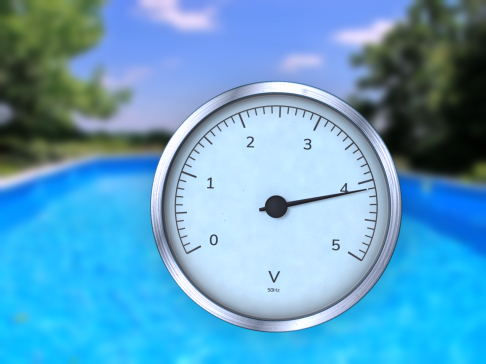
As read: 4.1 (V)
